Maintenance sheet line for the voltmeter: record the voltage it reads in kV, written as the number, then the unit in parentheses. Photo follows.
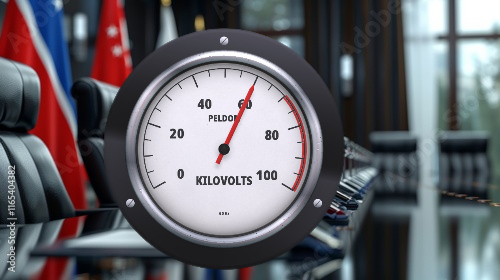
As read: 60 (kV)
